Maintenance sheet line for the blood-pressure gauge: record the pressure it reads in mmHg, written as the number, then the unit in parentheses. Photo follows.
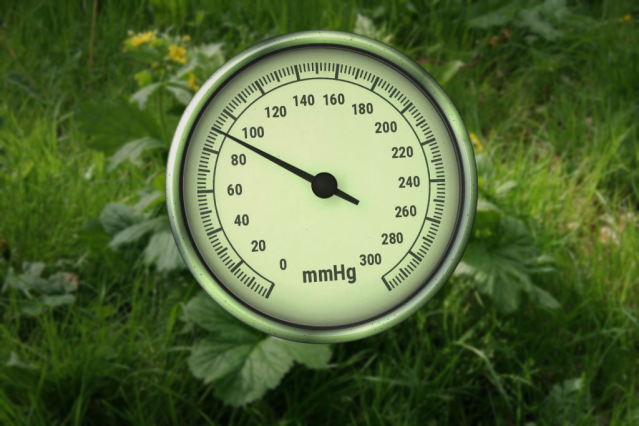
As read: 90 (mmHg)
